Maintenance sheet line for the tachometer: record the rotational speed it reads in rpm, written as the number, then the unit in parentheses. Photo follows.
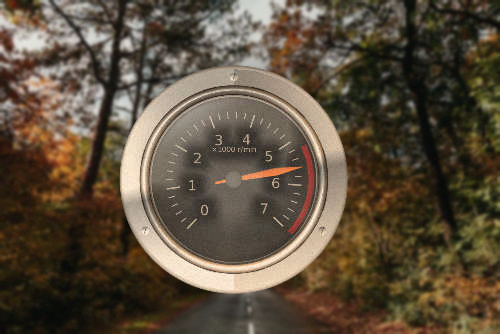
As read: 5600 (rpm)
